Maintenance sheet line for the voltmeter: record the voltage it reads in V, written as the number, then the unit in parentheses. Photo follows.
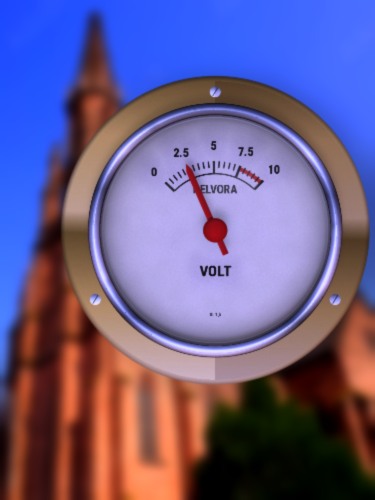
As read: 2.5 (V)
